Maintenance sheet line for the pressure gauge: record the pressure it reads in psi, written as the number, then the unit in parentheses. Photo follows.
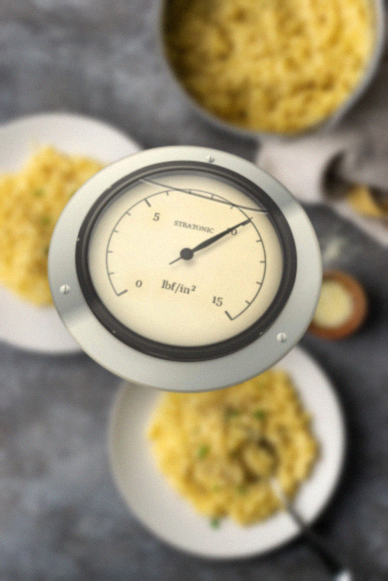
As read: 10 (psi)
